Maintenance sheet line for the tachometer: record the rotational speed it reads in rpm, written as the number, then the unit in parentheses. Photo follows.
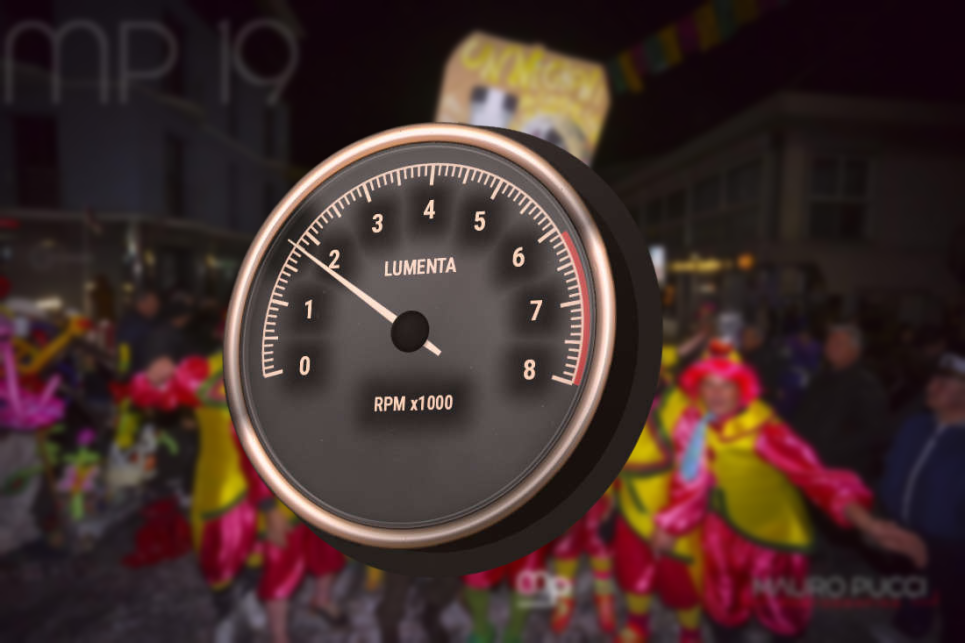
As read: 1800 (rpm)
